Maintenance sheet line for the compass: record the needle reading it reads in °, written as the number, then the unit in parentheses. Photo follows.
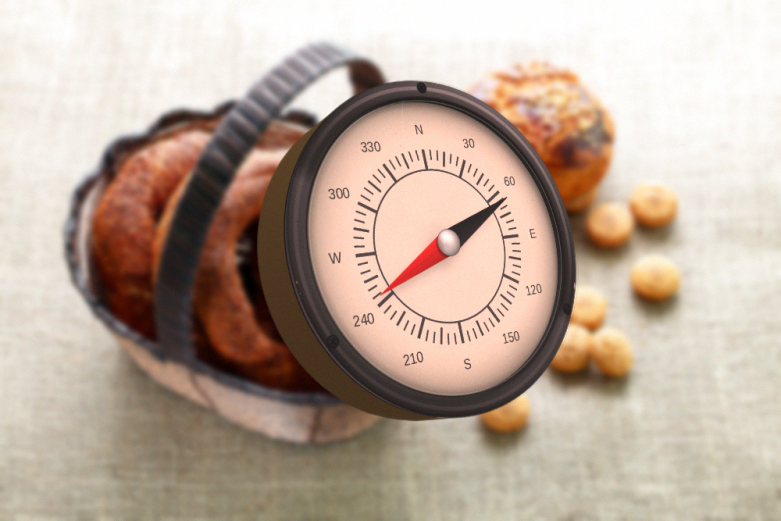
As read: 245 (°)
